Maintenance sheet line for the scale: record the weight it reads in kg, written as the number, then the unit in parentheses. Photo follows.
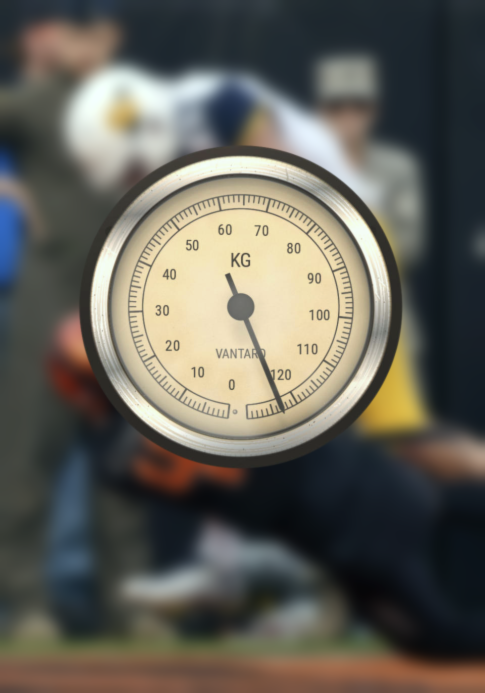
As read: 123 (kg)
